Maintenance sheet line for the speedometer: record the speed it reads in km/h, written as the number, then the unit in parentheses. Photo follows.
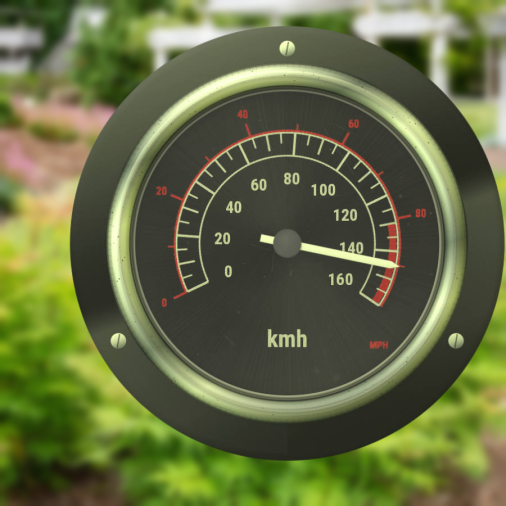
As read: 145 (km/h)
